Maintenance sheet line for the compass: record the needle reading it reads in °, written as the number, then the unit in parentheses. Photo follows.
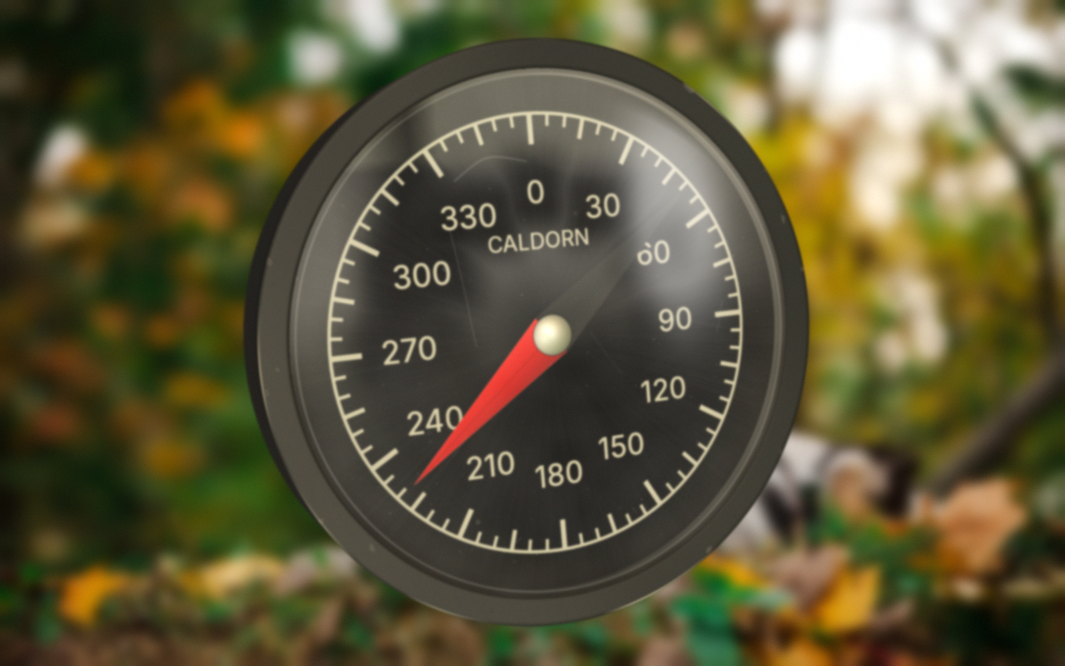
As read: 230 (°)
